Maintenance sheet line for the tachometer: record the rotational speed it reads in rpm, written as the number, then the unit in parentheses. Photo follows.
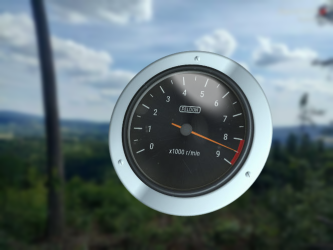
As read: 8500 (rpm)
